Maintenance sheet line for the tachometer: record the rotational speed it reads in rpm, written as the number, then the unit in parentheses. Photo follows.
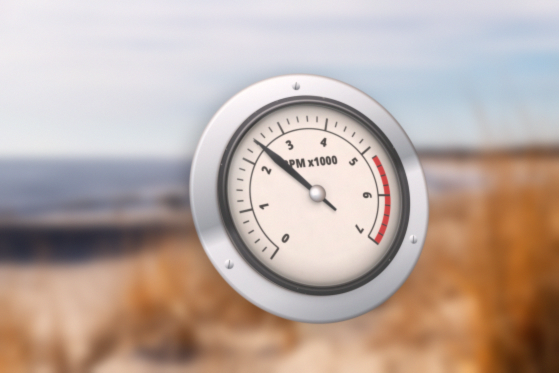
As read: 2400 (rpm)
